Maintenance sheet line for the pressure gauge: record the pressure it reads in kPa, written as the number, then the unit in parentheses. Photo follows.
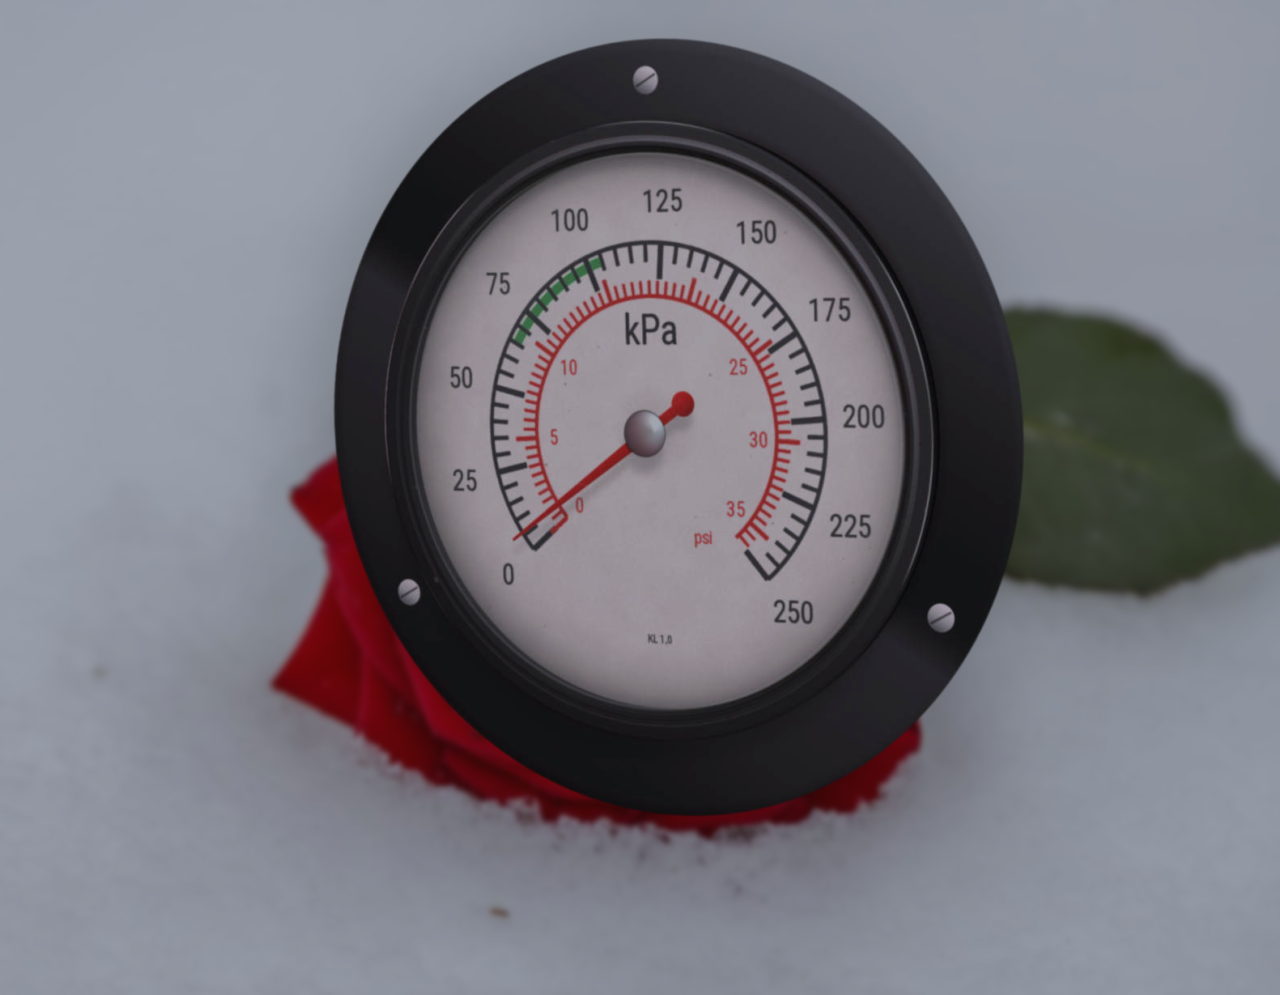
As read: 5 (kPa)
